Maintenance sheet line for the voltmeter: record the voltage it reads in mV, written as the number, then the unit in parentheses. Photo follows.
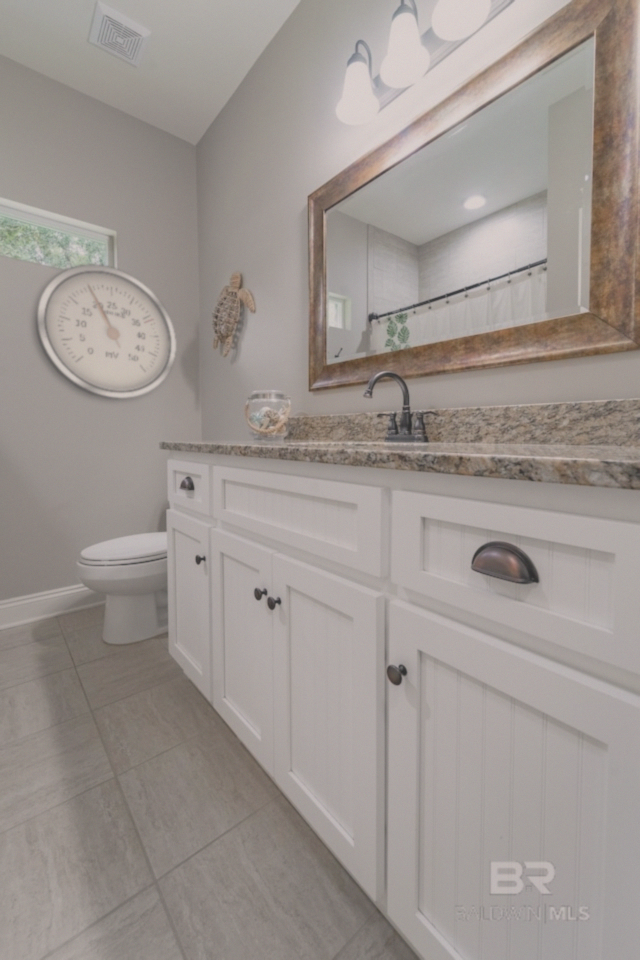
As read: 20 (mV)
